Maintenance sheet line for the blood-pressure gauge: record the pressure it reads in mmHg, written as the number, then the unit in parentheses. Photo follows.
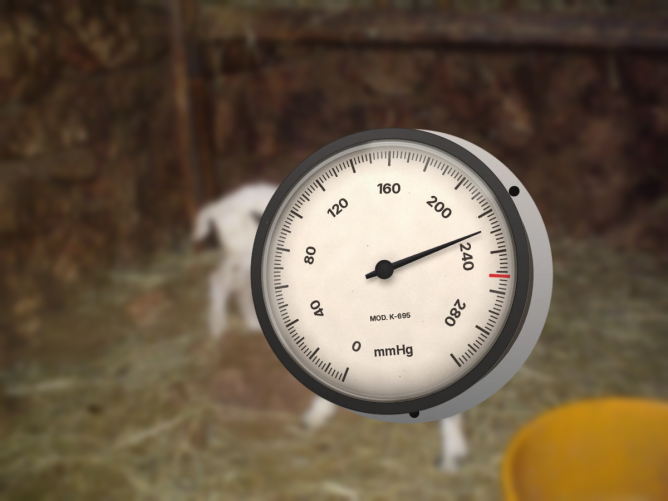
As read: 228 (mmHg)
